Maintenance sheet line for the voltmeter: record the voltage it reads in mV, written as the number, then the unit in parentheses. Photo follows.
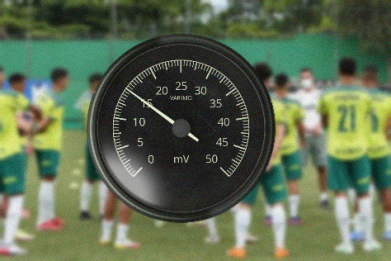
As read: 15 (mV)
